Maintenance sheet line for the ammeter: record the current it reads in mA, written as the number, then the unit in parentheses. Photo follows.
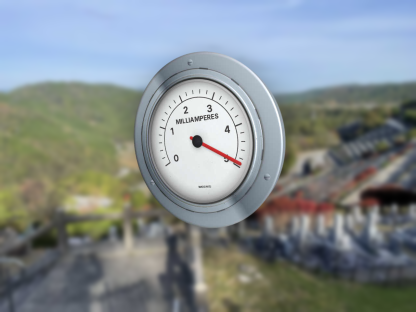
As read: 4.9 (mA)
